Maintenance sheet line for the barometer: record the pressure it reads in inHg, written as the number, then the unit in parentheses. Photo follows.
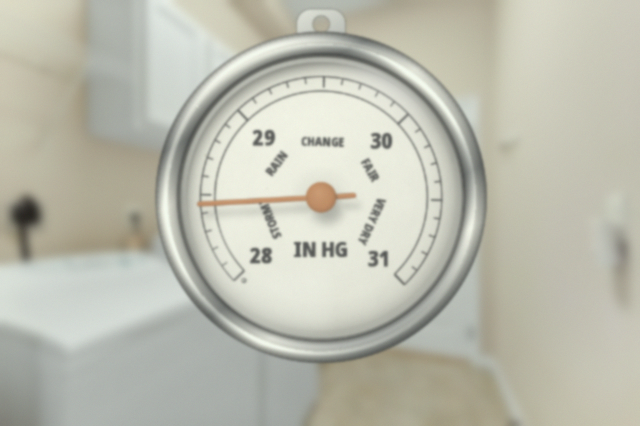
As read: 28.45 (inHg)
